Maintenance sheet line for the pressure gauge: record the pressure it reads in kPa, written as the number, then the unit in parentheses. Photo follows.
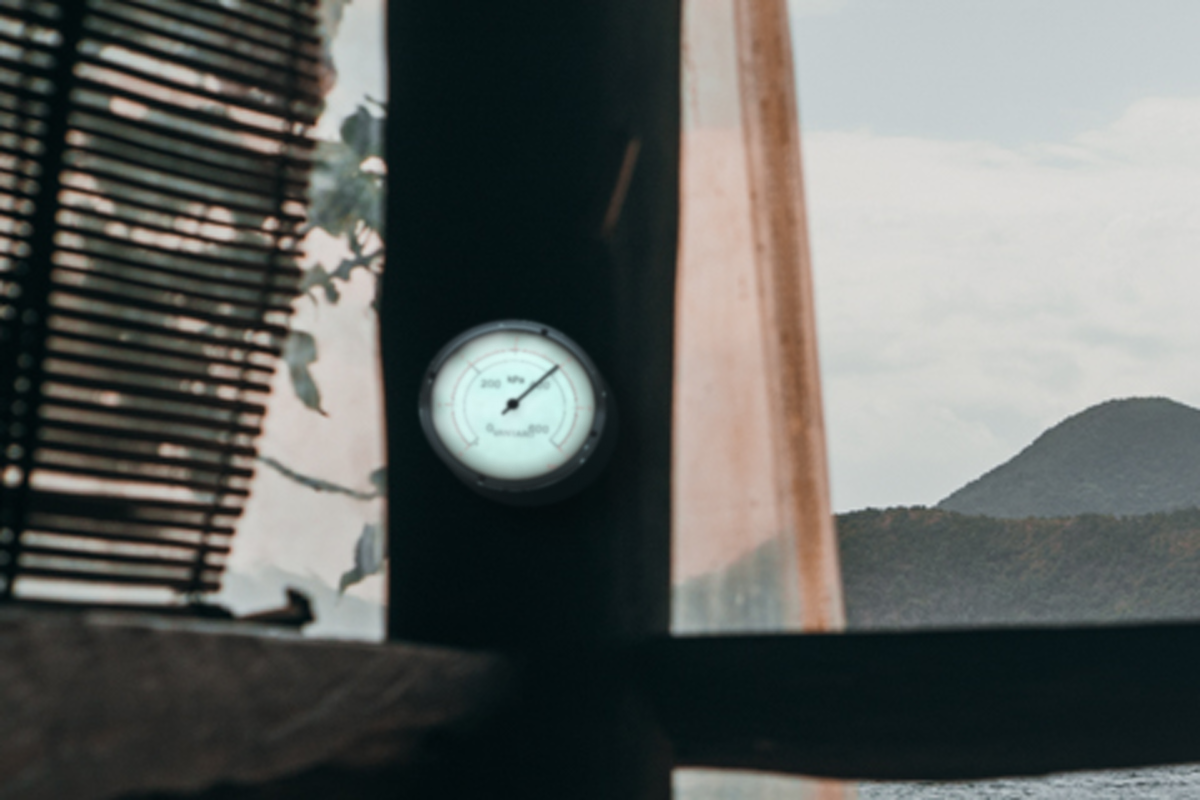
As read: 400 (kPa)
